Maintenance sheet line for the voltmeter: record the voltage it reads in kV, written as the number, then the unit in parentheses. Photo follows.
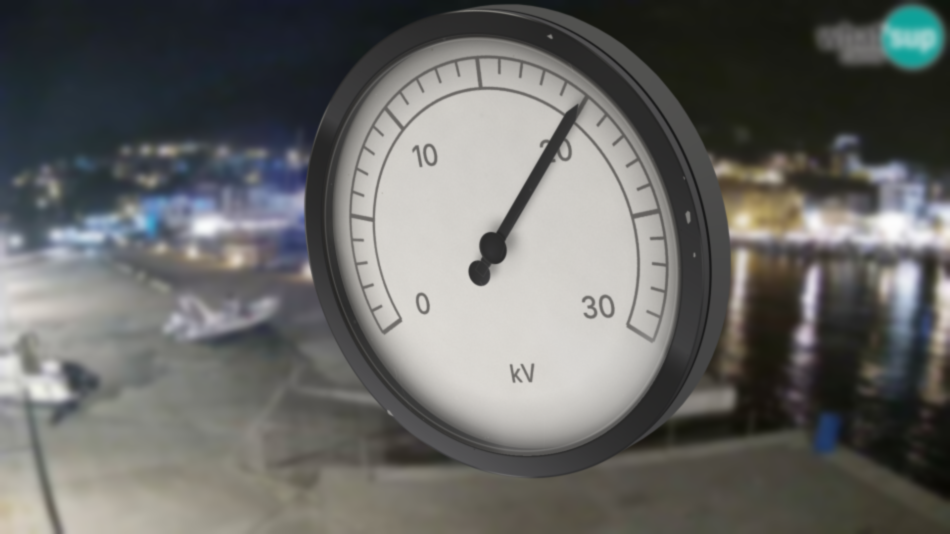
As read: 20 (kV)
